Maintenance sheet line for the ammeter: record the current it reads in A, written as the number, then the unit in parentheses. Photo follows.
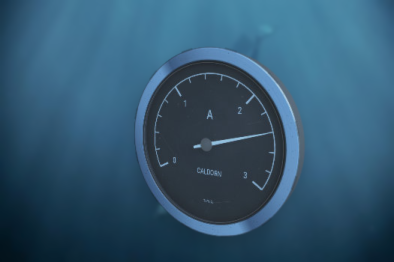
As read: 2.4 (A)
